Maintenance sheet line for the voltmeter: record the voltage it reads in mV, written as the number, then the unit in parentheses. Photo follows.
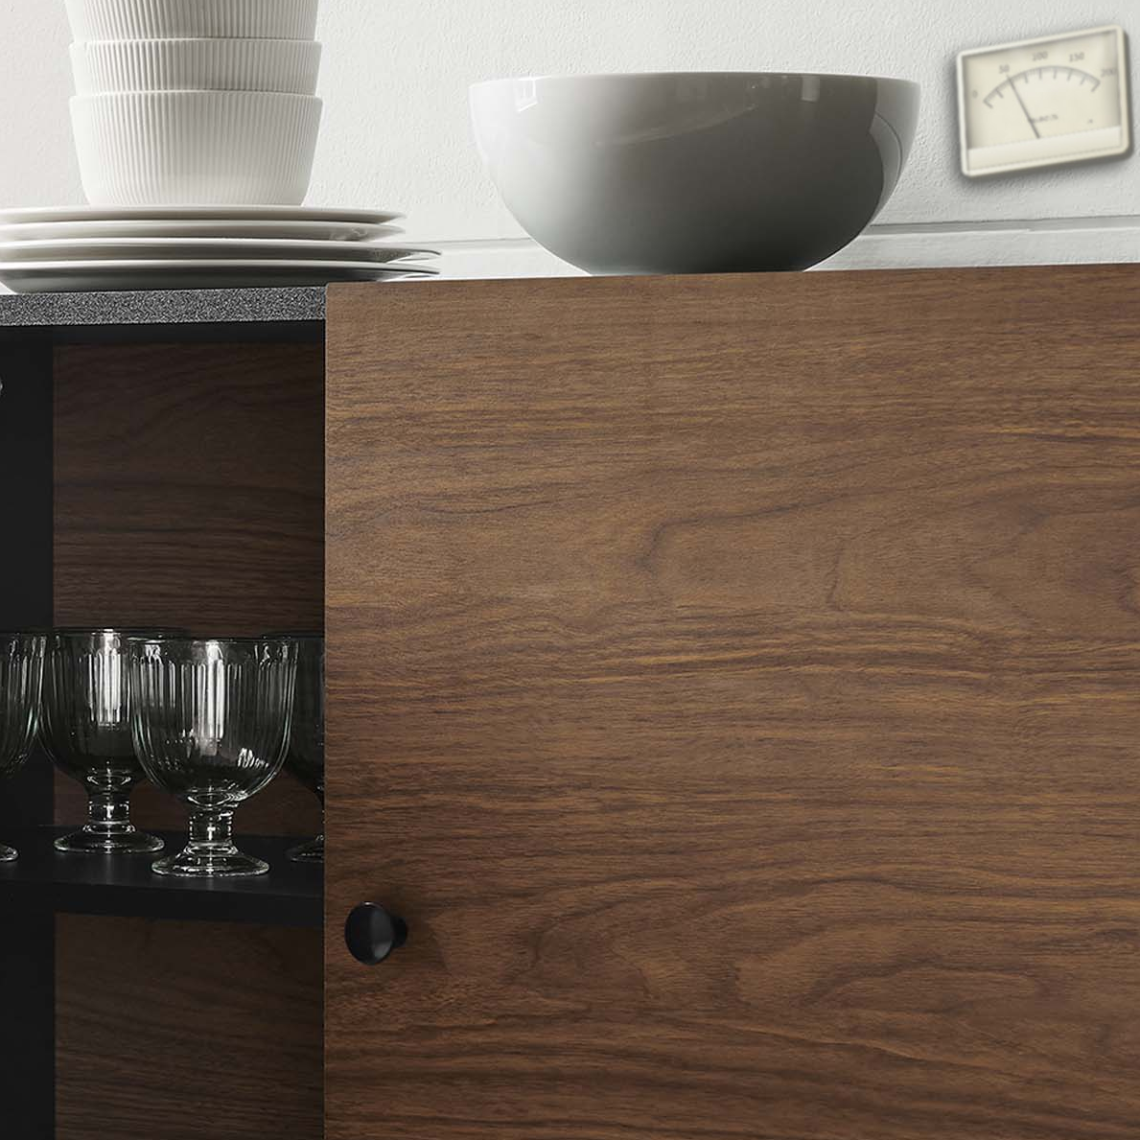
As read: 50 (mV)
